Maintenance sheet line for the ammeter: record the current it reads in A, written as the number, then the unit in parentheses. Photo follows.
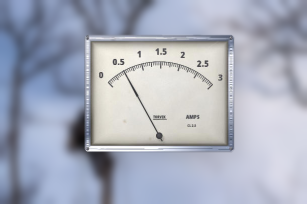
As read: 0.5 (A)
